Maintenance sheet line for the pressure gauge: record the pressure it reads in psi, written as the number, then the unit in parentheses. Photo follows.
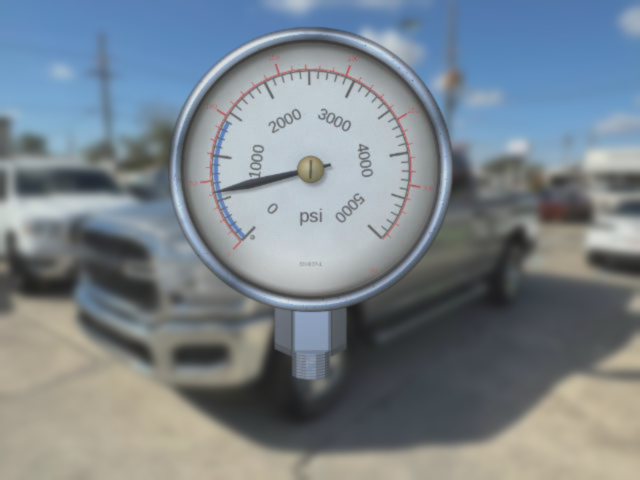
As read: 600 (psi)
